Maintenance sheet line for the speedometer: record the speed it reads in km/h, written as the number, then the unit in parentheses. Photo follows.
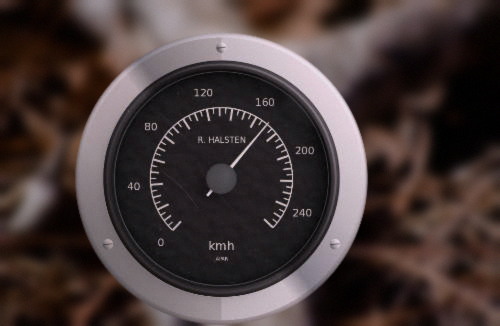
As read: 170 (km/h)
